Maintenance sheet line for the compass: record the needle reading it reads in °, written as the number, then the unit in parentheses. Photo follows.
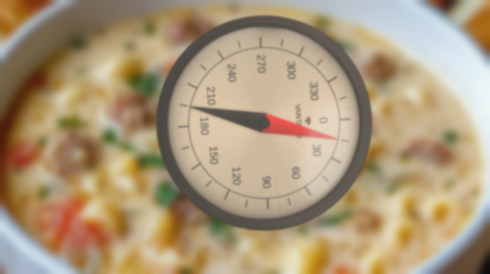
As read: 15 (°)
